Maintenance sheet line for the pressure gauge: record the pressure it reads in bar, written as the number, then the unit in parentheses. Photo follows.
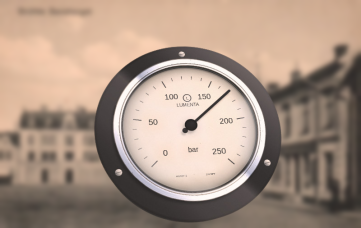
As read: 170 (bar)
